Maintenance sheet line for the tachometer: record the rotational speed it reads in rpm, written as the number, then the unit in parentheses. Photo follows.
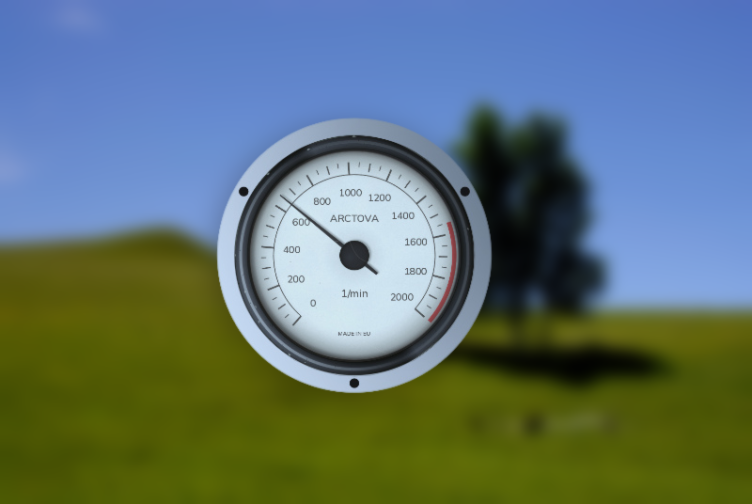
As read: 650 (rpm)
